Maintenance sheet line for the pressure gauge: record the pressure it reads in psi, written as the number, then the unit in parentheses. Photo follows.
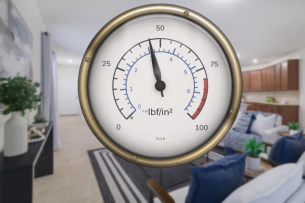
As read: 45 (psi)
